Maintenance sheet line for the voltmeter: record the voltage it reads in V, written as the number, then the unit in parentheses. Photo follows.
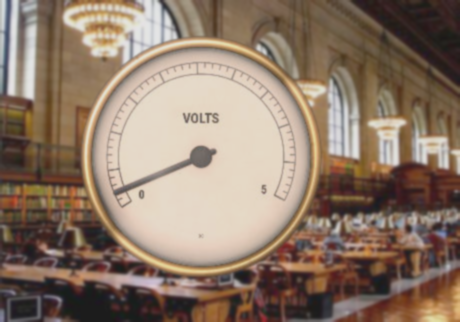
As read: 0.2 (V)
